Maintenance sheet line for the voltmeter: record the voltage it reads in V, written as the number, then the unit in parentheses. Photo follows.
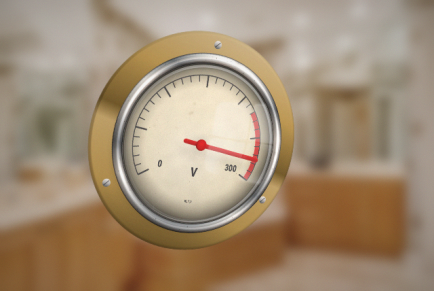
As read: 275 (V)
